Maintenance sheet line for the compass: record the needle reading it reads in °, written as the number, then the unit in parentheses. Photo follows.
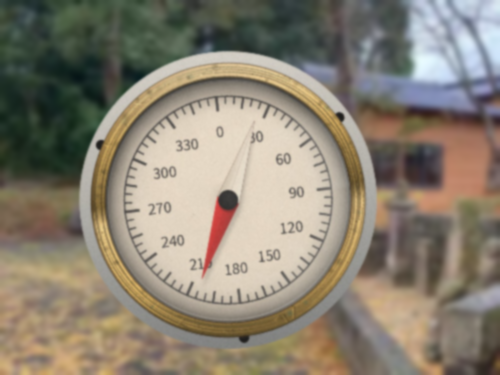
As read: 205 (°)
